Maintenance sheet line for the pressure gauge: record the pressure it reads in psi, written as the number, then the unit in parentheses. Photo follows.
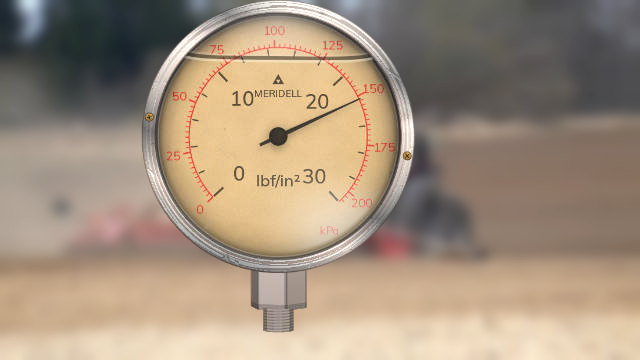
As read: 22 (psi)
